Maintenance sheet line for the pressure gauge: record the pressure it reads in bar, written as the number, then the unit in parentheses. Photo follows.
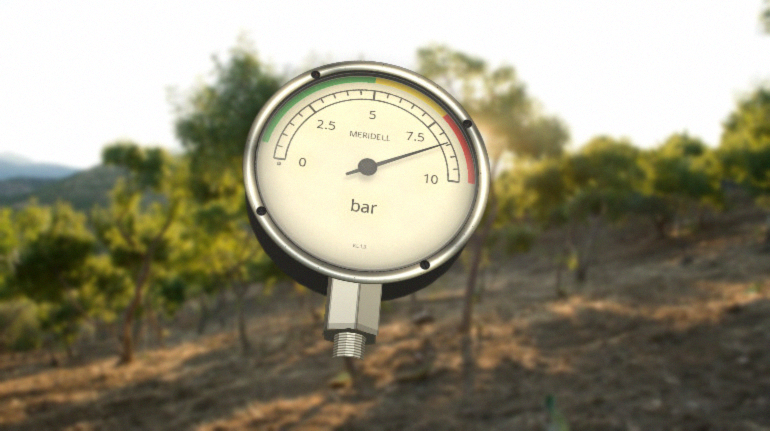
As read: 8.5 (bar)
